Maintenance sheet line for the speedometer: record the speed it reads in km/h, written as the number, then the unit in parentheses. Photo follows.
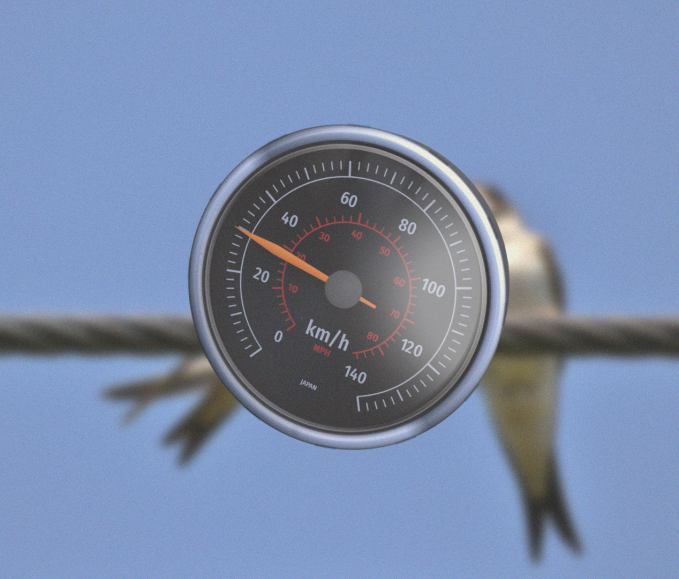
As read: 30 (km/h)
